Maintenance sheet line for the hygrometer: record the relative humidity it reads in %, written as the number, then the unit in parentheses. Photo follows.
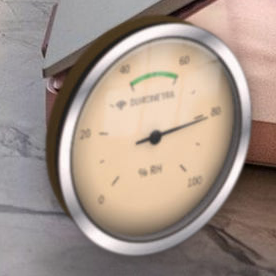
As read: 80 (%)
